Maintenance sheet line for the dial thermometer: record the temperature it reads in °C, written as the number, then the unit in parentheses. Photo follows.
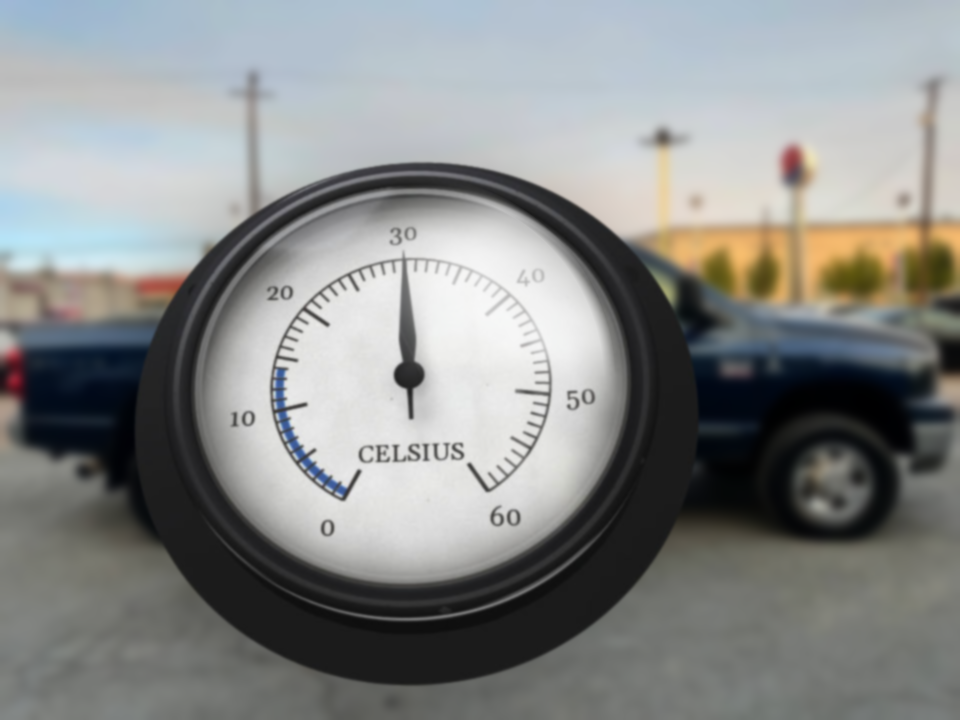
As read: 30 (°C)
